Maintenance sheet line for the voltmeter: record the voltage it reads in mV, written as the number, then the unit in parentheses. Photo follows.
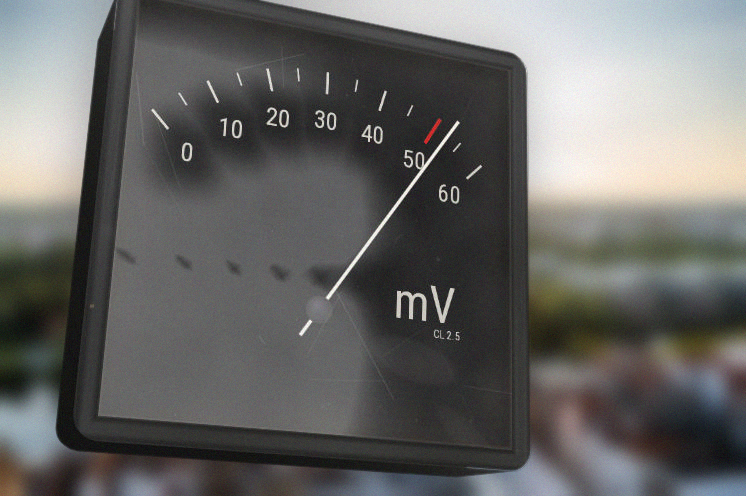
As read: 52.5 (mV)
